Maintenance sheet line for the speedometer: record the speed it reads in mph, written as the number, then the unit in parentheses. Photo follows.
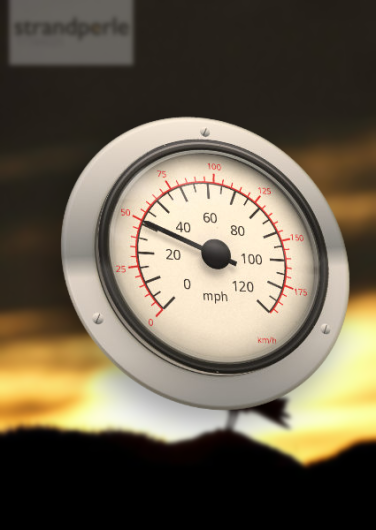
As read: 30 (mph)
